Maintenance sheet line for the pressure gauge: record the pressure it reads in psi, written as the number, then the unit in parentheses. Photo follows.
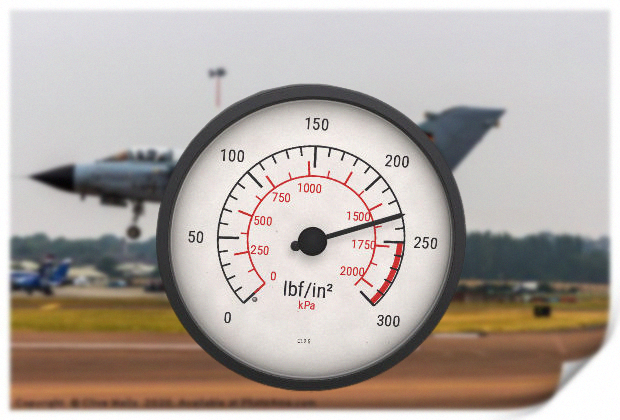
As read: 230 (psi)
